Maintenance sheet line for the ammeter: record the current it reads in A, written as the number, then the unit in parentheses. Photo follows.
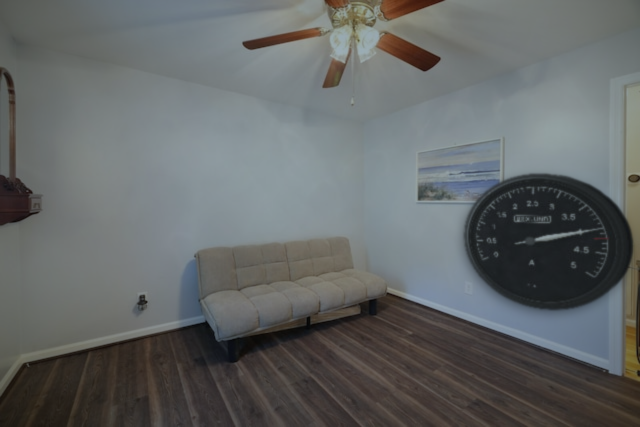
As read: 4 (A)
